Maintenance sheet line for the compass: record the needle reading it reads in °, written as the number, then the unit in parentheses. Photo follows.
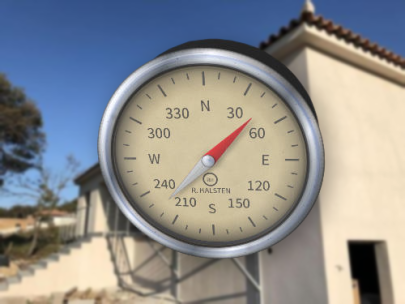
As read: 45 (°)
